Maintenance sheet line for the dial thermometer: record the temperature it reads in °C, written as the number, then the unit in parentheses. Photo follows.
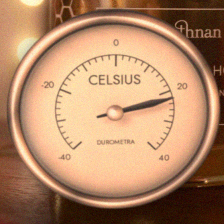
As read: 22 (°C)
